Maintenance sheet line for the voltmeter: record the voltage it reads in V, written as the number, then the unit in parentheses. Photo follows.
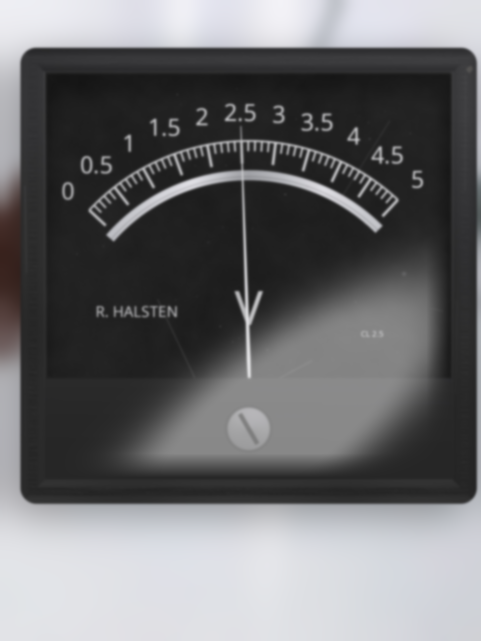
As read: 2.5 (V)
